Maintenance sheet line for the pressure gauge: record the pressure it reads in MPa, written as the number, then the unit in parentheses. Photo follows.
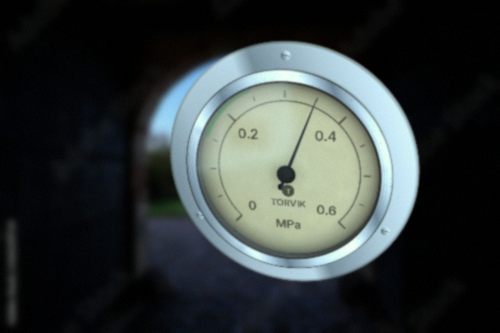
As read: 0.35 (MPa)
